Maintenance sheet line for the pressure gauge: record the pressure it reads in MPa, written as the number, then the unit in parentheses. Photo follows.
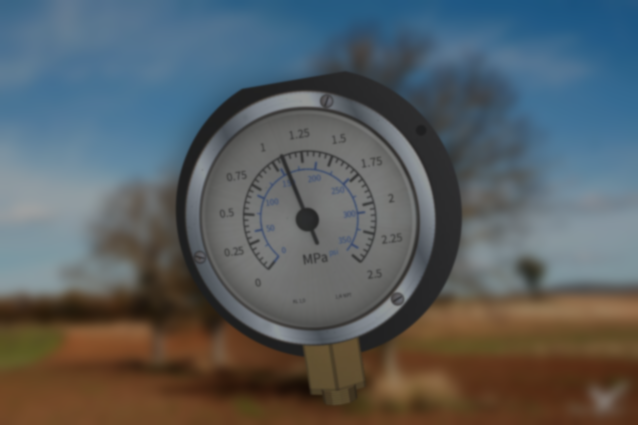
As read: 1.1 (MPa)
